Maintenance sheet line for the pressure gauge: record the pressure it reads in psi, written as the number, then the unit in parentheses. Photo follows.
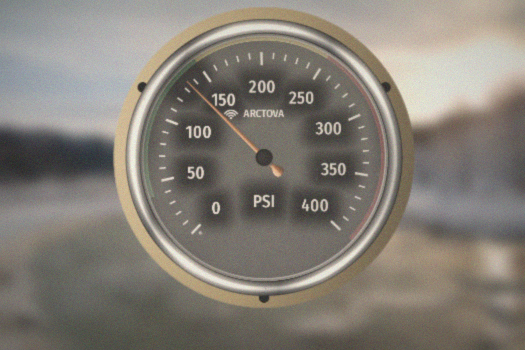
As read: 135 (psi)
